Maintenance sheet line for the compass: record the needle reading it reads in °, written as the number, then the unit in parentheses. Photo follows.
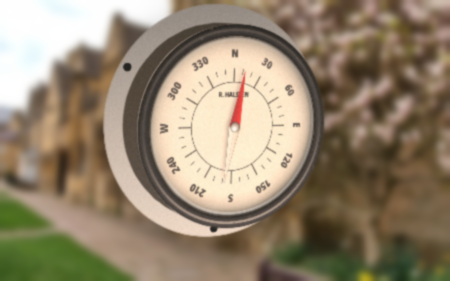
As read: 10 (°)
